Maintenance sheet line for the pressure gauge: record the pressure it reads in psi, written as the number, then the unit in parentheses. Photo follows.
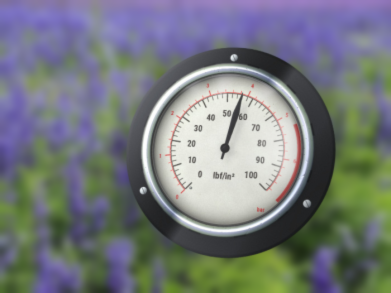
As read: 56 (psi)
